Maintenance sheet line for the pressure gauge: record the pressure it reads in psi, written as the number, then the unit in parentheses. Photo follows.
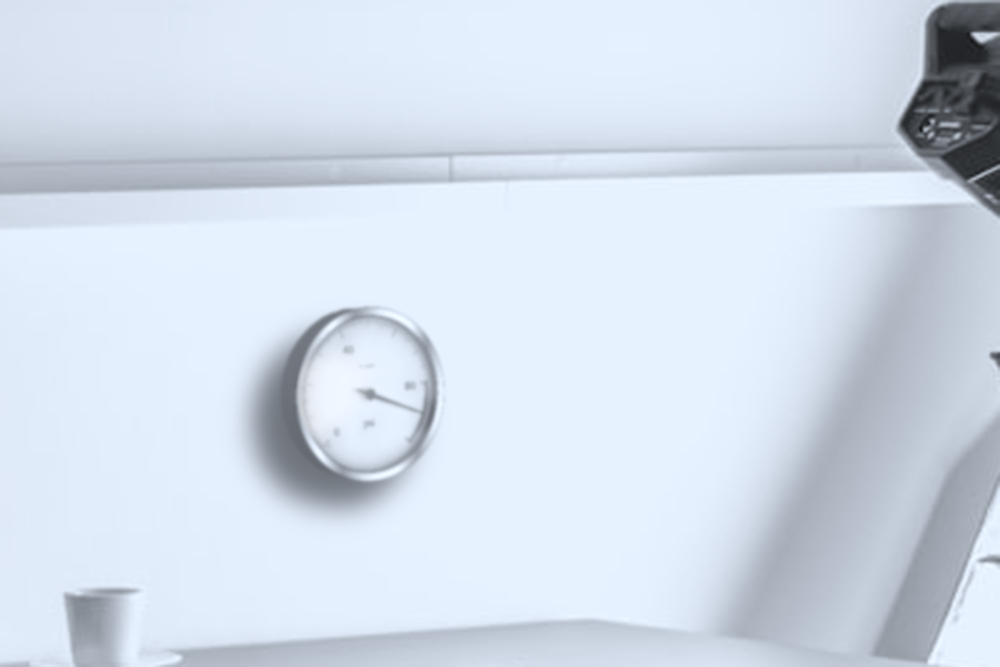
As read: 90 (psi)
